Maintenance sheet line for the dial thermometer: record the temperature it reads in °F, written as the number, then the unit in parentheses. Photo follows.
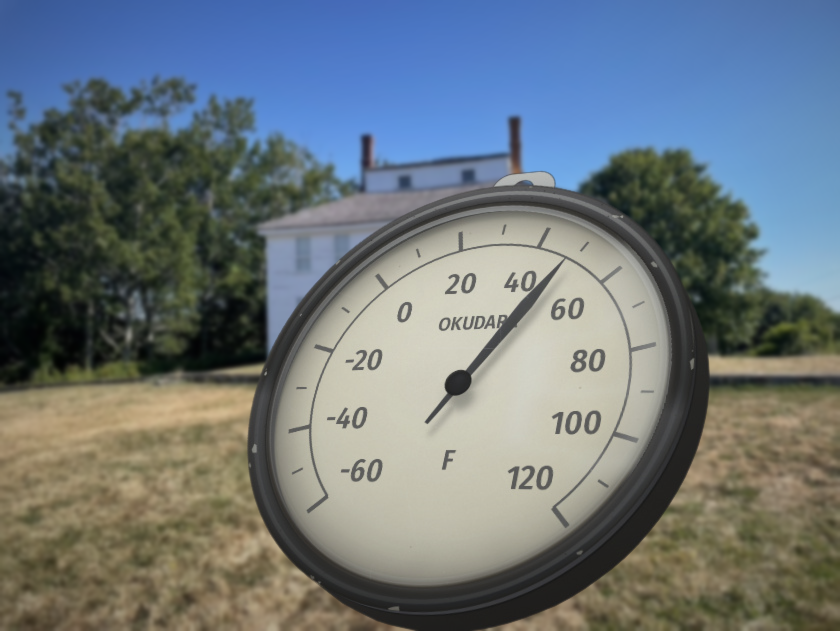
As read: 50 (°F)
